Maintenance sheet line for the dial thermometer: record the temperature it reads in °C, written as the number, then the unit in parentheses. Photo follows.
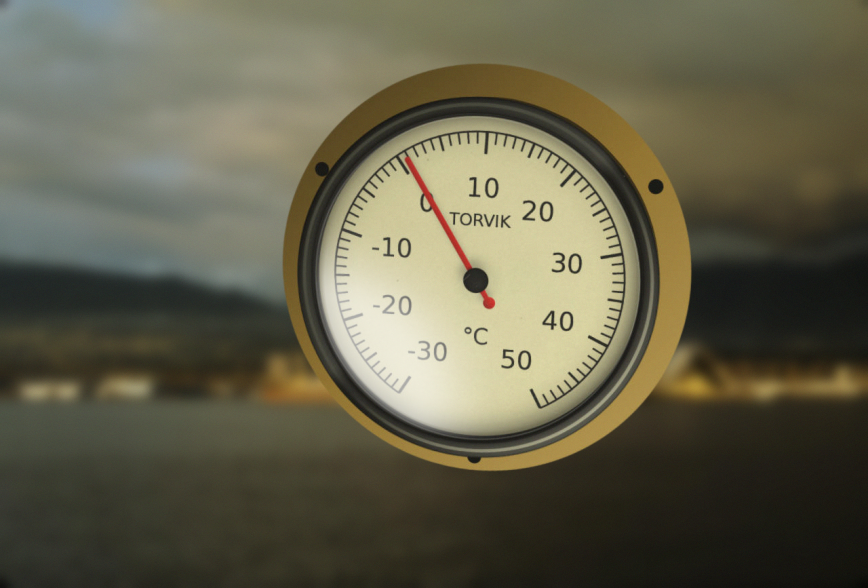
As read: 1 (°C)
